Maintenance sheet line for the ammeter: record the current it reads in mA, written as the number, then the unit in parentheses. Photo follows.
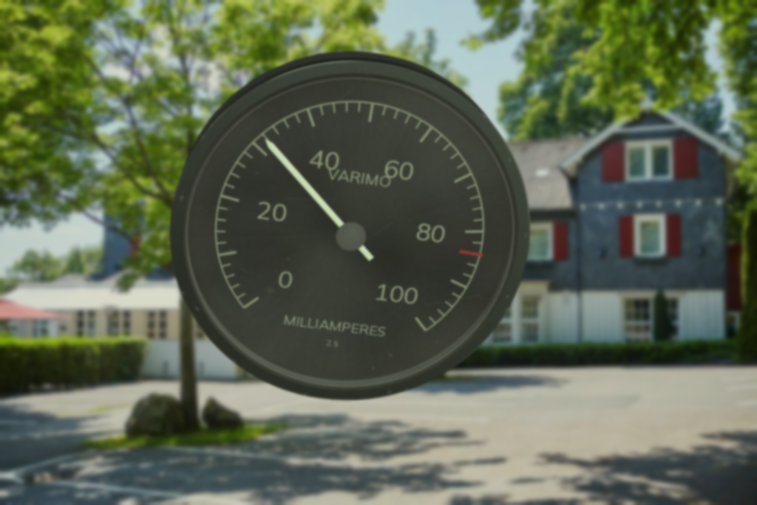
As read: 32 (mA)
